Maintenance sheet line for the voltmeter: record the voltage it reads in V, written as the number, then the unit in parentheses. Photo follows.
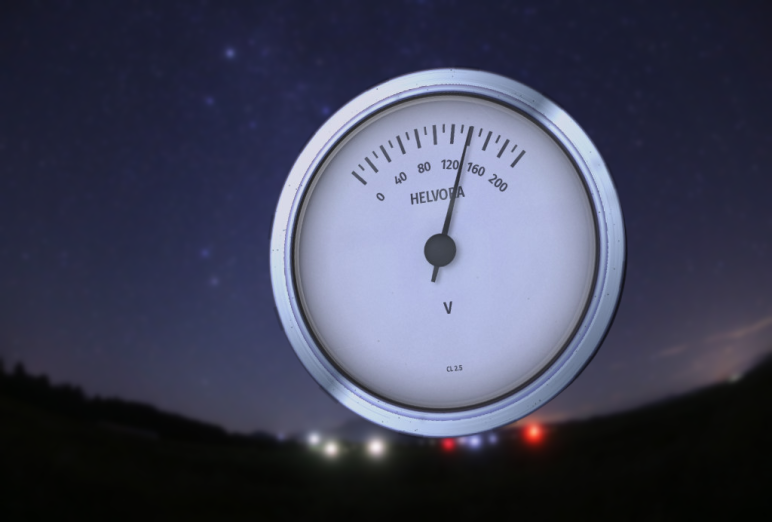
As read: 140 (V)
